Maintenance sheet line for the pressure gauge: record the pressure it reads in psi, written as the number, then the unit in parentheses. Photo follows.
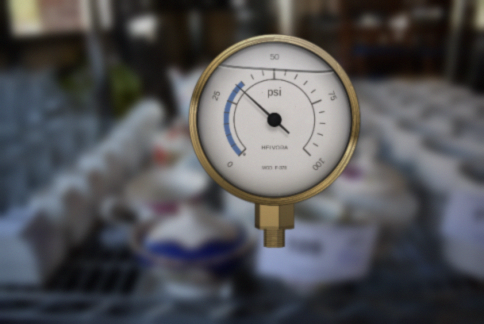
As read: 32.5 (psi)
